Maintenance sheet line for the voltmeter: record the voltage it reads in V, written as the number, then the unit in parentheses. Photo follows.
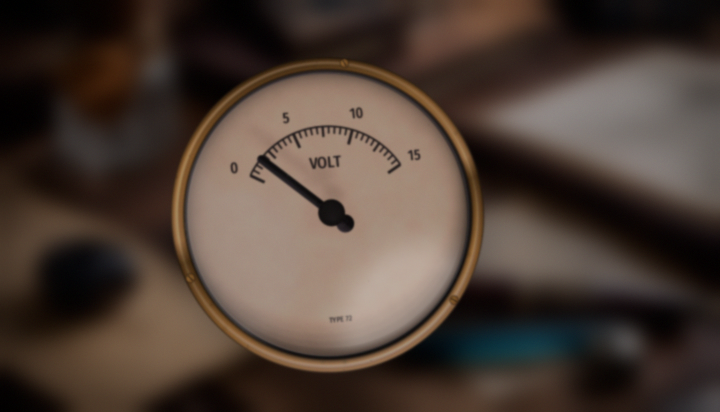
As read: 1.5 (V)
